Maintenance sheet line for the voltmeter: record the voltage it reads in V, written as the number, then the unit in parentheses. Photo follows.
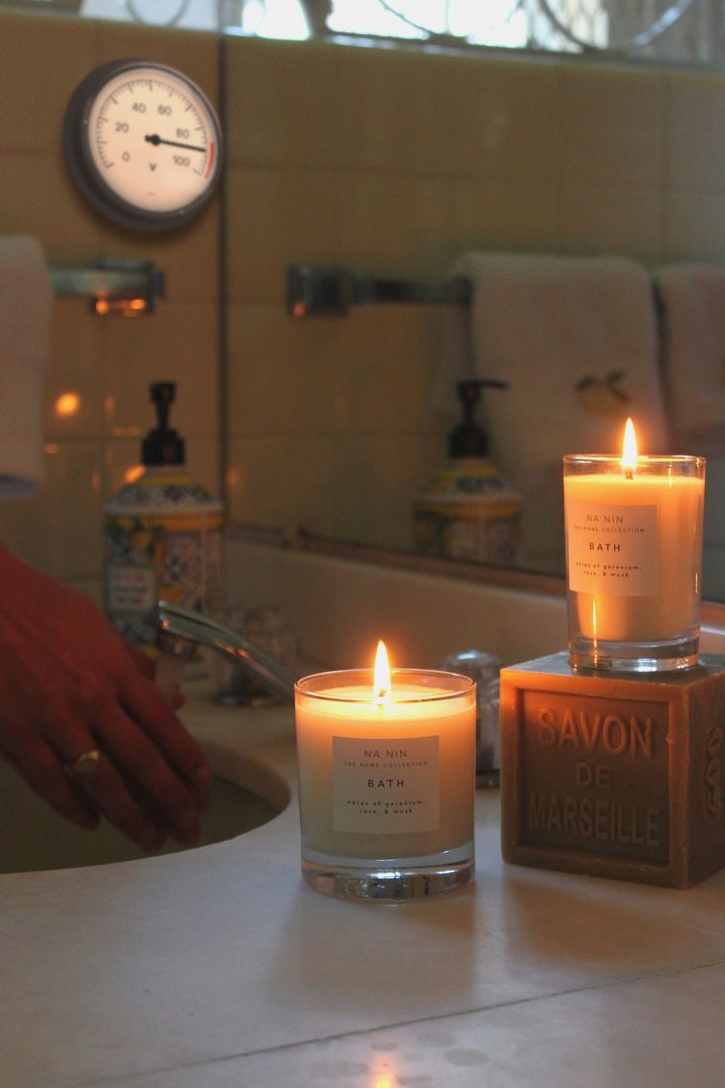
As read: 90 (V)
